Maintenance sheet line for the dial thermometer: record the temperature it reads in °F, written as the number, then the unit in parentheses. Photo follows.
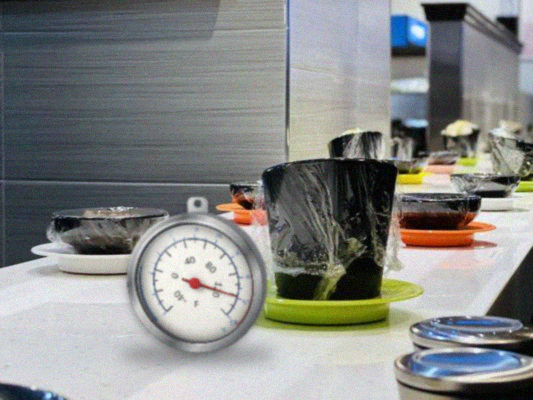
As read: 120 (°F)
